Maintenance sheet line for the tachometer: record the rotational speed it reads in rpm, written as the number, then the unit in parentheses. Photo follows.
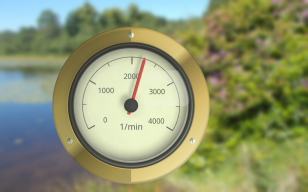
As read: 2250 (rpm)
